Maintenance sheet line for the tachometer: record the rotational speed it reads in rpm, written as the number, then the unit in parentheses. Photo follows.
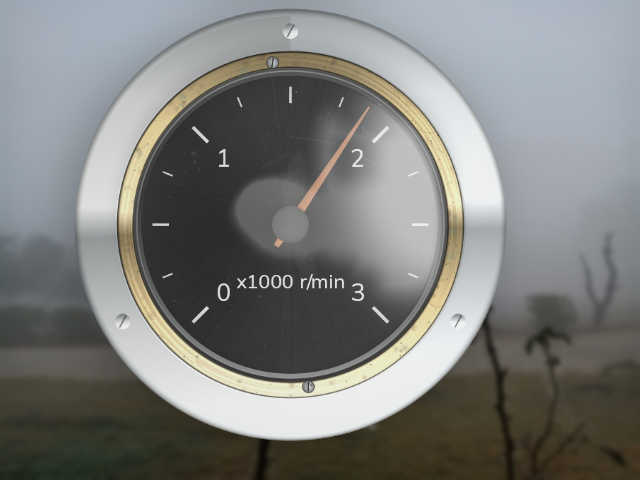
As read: 1875 (rpm)
